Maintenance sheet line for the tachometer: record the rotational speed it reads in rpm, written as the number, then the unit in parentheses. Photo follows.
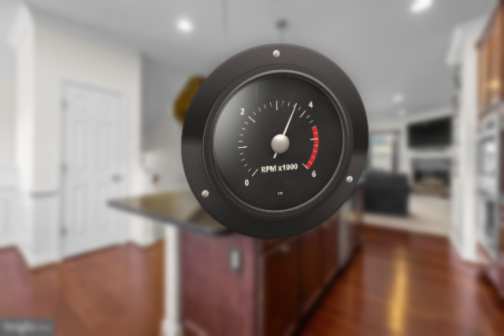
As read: 3600 (rpm)
